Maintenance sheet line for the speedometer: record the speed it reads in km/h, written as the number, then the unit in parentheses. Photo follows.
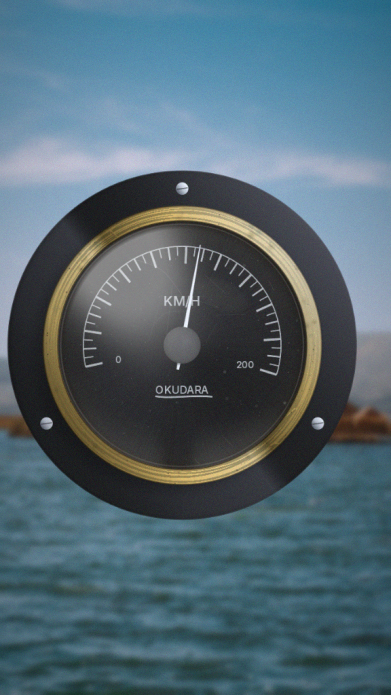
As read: 107.5 (km/h)
